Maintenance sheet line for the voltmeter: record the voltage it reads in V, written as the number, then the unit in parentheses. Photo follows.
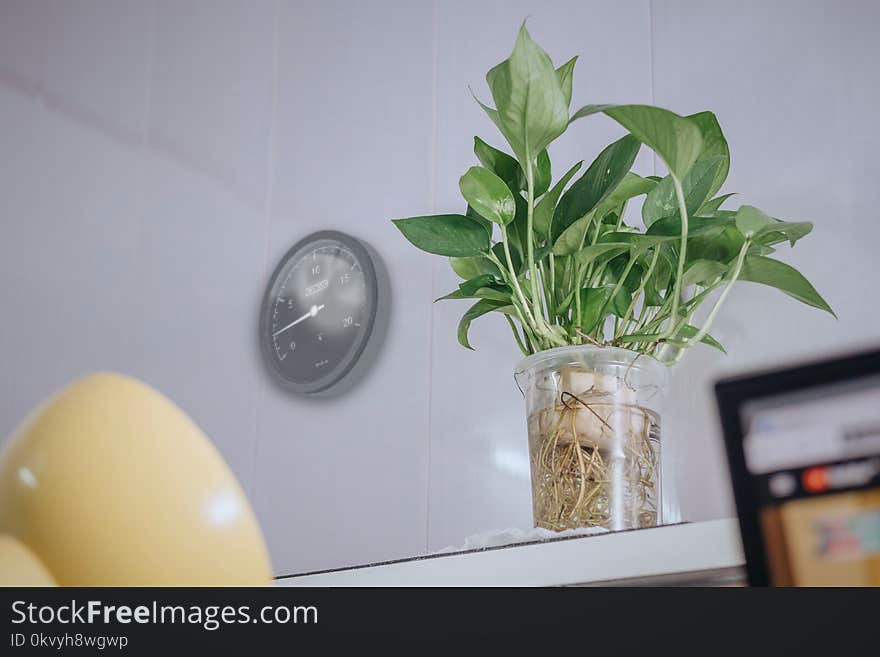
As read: 2 (V)
